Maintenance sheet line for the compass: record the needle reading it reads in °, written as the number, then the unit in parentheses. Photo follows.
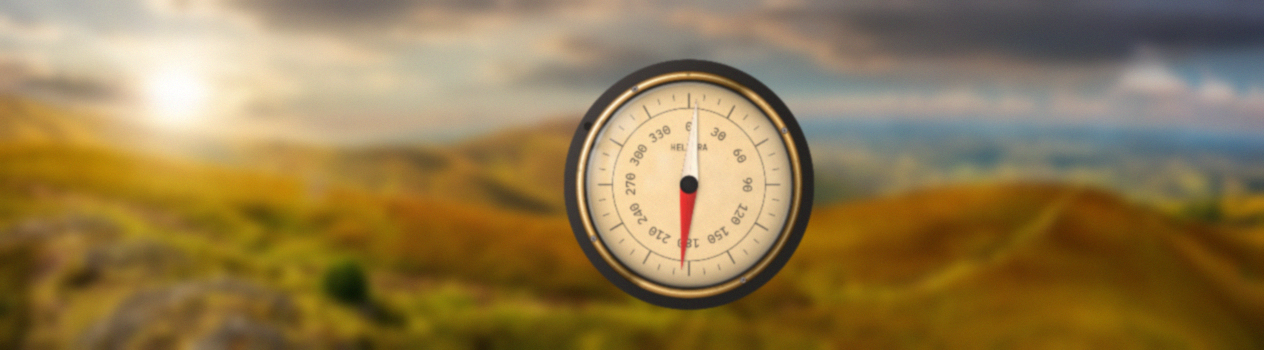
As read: 185 (°)
